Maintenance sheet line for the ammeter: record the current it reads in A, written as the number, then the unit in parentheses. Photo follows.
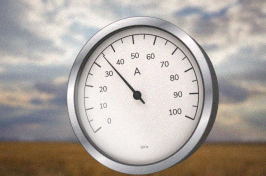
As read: 35 (A)
